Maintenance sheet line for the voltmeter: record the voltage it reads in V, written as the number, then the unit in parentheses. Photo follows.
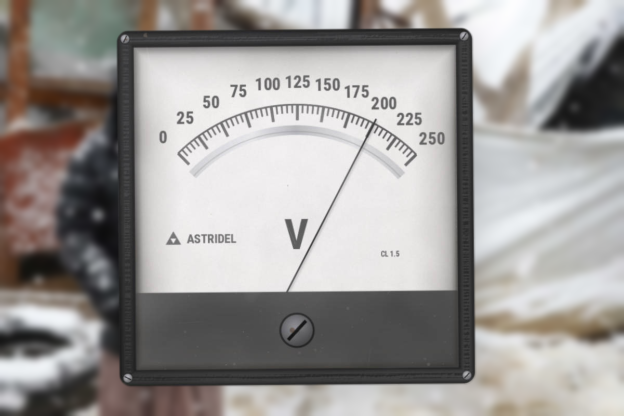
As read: 200 (V)
